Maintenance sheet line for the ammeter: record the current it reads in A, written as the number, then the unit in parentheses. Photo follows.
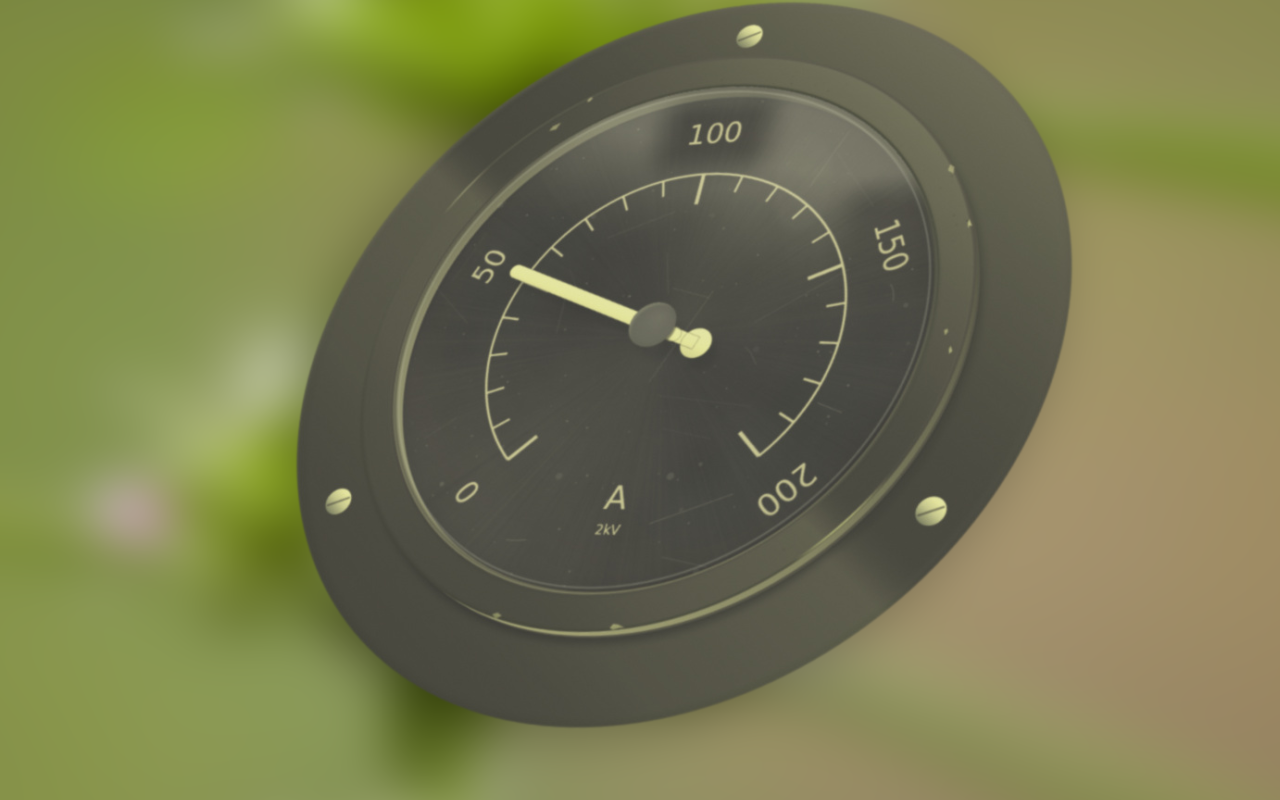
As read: 50 (A)
